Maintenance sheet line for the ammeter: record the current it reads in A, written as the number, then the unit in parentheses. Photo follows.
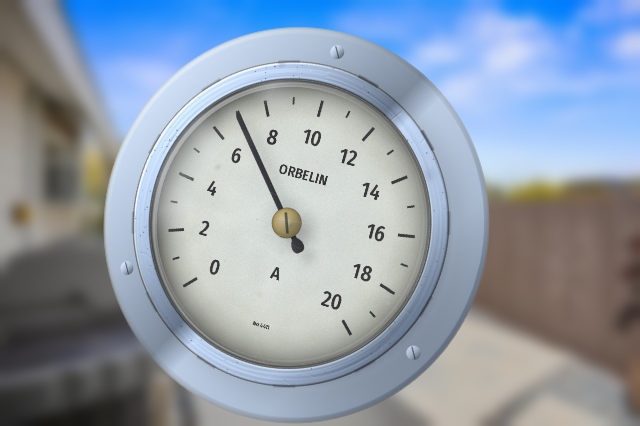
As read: 7 (A)
